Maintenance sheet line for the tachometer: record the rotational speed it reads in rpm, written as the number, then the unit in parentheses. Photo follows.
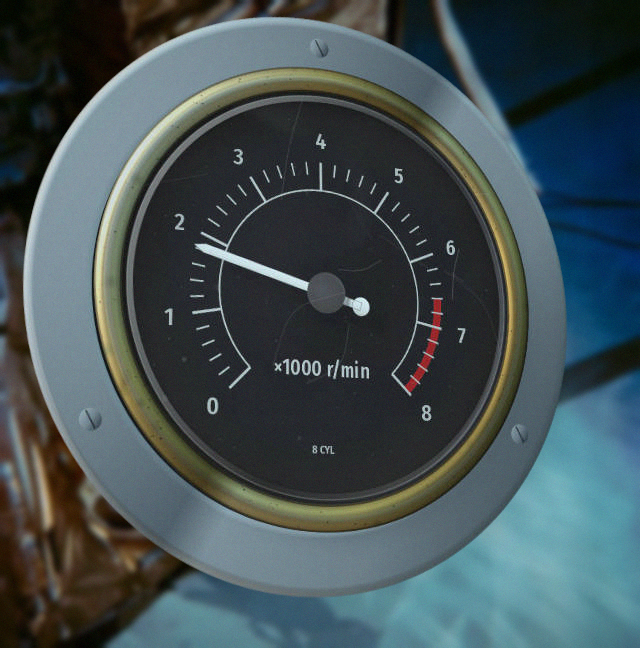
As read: 1800 (rpm)
